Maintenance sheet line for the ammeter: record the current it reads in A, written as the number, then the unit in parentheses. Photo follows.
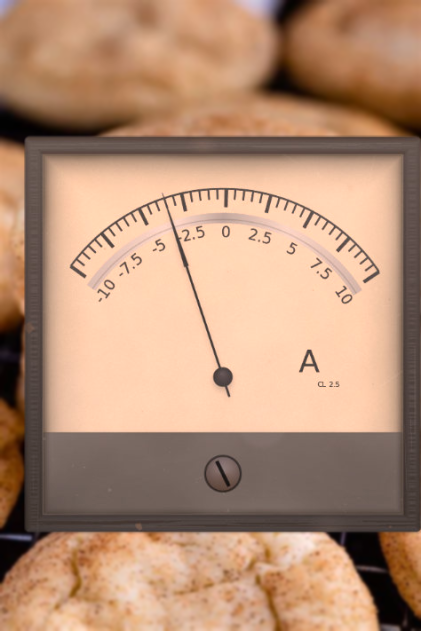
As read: -3.5 (A)
